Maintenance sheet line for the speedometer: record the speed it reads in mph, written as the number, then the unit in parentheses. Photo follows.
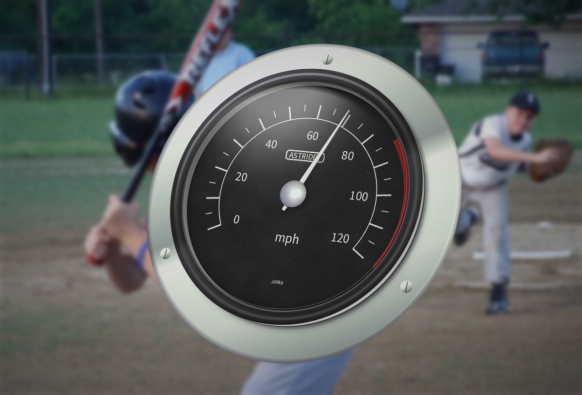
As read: 70 (mph)
